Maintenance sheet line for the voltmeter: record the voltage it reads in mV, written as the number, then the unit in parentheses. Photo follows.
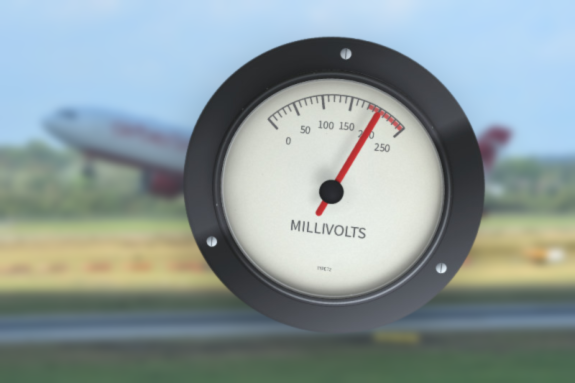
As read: 200 (mV)
